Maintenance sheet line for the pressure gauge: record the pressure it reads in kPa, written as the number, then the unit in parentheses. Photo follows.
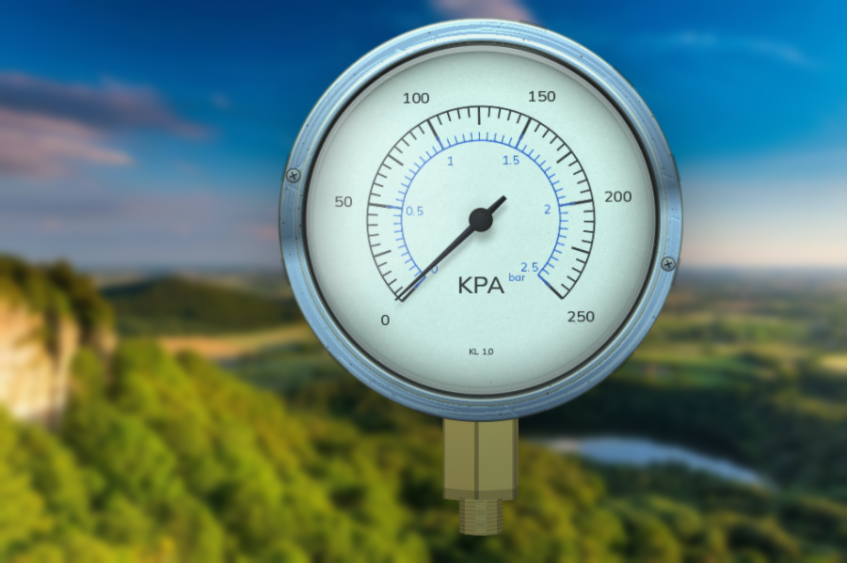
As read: 2.5 (kPa)
